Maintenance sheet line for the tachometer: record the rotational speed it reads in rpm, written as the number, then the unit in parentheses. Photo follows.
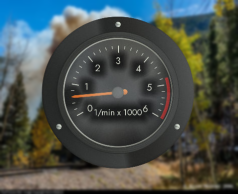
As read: 600 (rpm)
